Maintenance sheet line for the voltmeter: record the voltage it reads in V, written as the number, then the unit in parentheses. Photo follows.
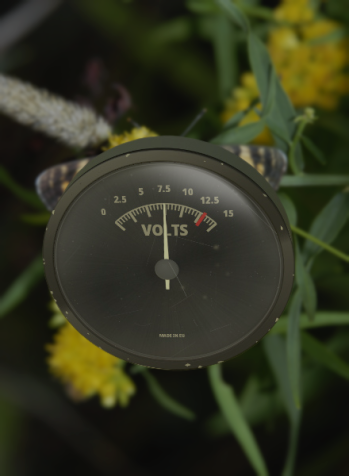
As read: 7.5 (V)
